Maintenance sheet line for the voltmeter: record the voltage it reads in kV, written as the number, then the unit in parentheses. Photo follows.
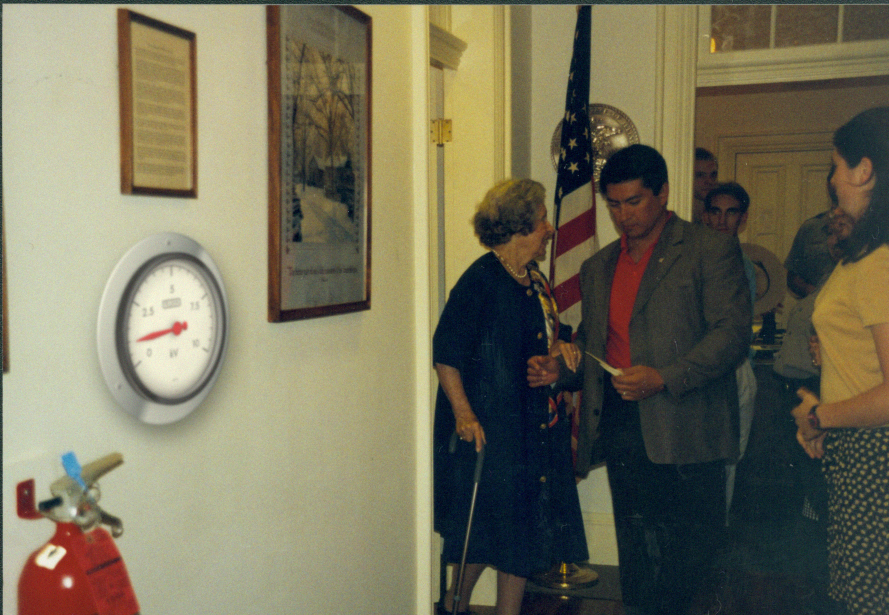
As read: 1 (kV)
